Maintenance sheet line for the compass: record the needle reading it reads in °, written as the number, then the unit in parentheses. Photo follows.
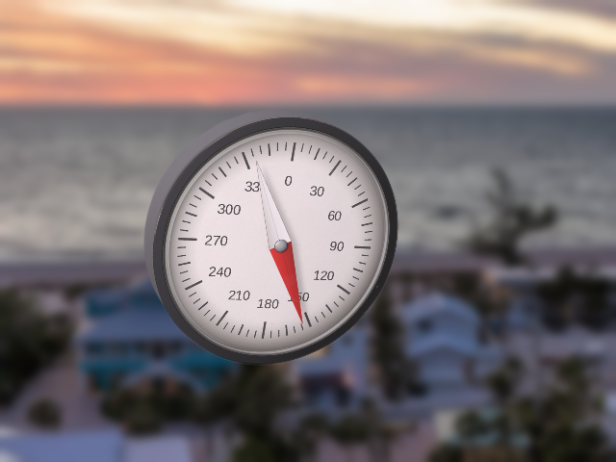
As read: 155 (°)
